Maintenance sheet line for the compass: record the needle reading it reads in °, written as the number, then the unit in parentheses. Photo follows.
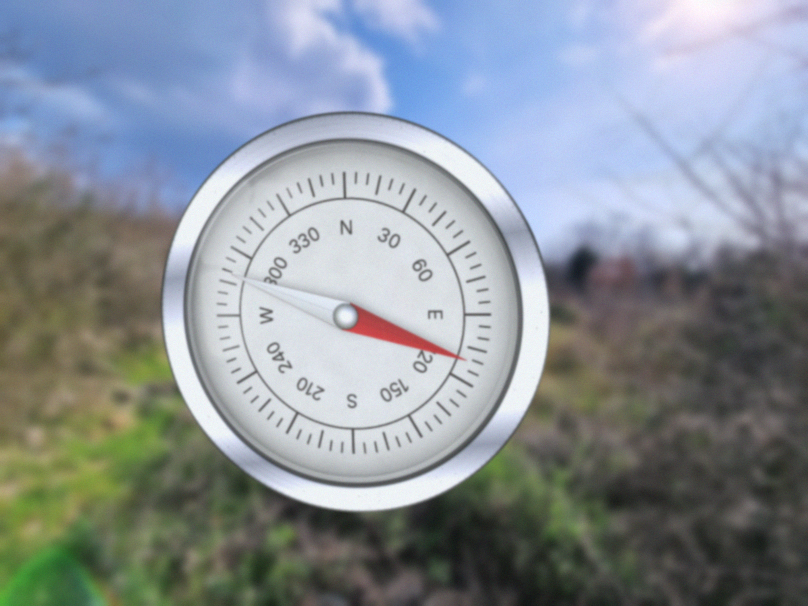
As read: 110 (°)
